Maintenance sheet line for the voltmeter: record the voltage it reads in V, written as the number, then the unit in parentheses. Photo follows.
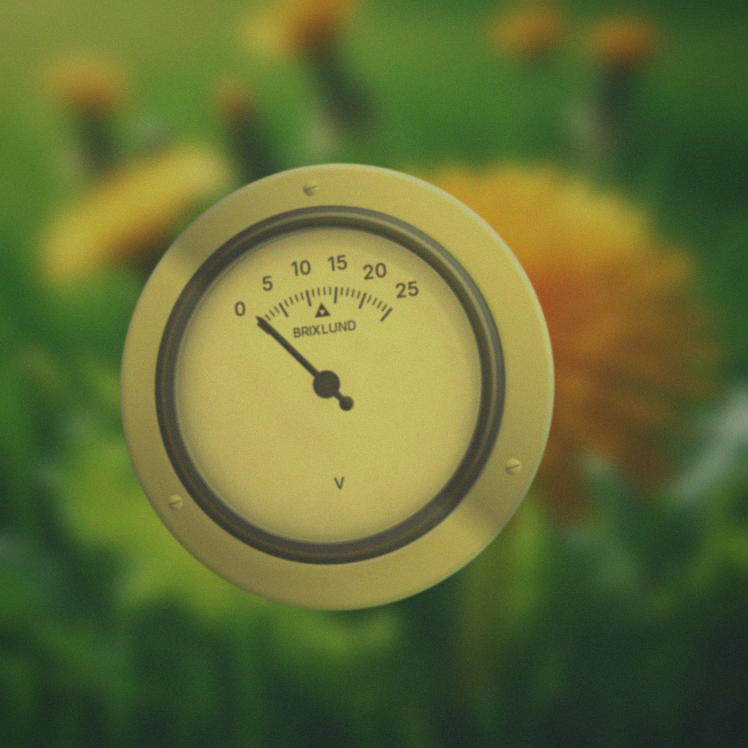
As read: 1 (V)
